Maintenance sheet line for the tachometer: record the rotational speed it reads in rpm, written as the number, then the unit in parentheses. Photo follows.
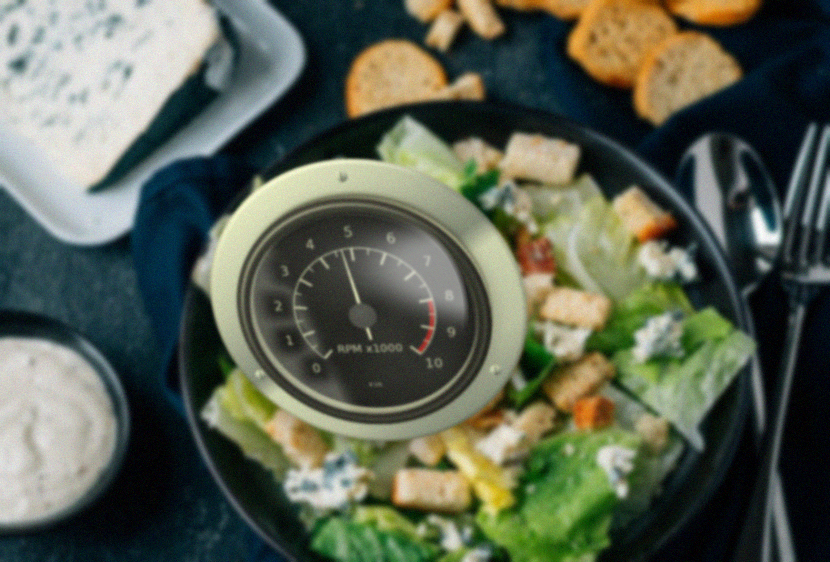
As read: 4750 (rpm)
